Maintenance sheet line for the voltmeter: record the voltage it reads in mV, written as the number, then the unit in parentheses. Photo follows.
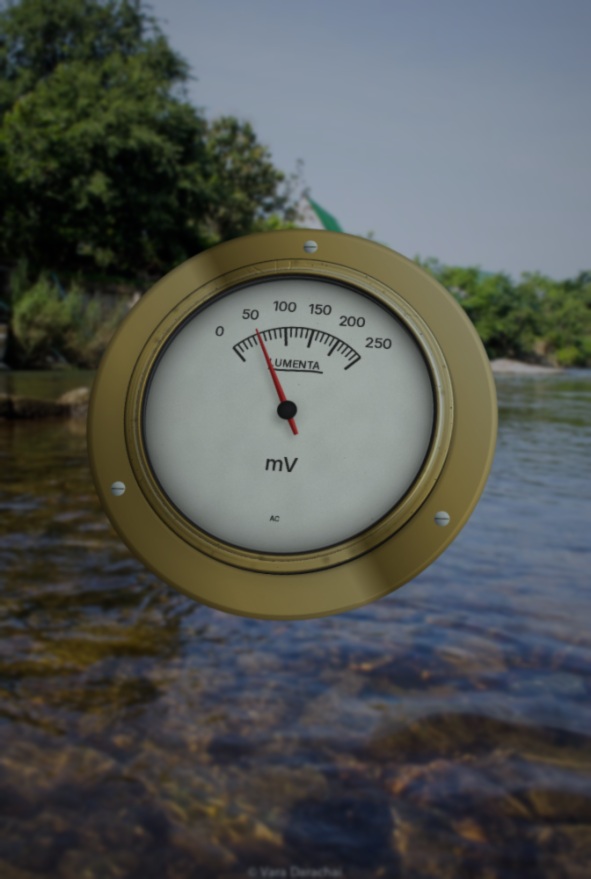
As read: 50 (mV)
